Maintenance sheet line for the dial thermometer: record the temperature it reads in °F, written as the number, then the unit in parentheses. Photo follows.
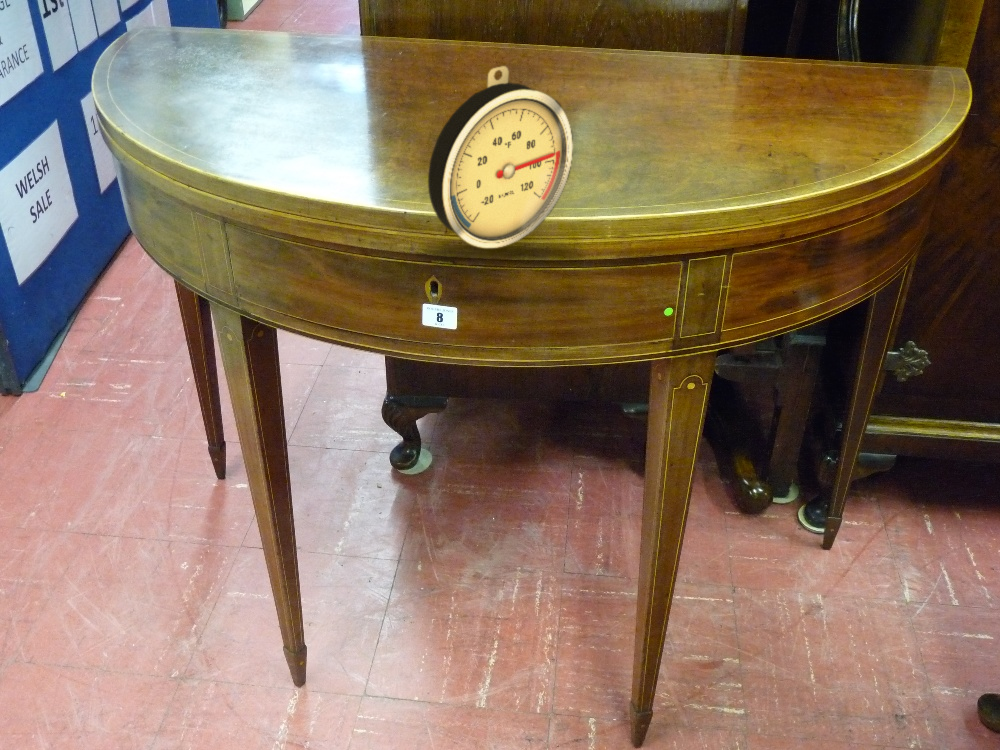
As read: 96 (°F)
